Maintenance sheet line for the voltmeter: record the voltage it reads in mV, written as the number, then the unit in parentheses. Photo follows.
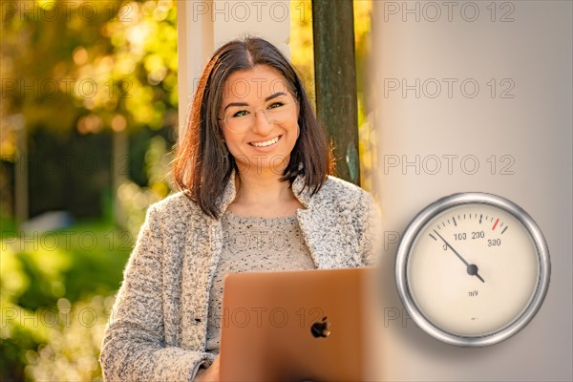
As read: 20 (mV)
